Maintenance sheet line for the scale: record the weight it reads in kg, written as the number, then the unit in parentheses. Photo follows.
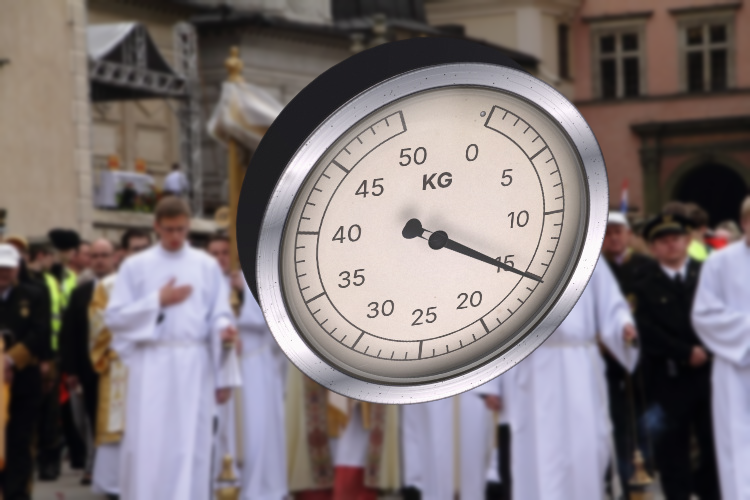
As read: 15 (kg)
